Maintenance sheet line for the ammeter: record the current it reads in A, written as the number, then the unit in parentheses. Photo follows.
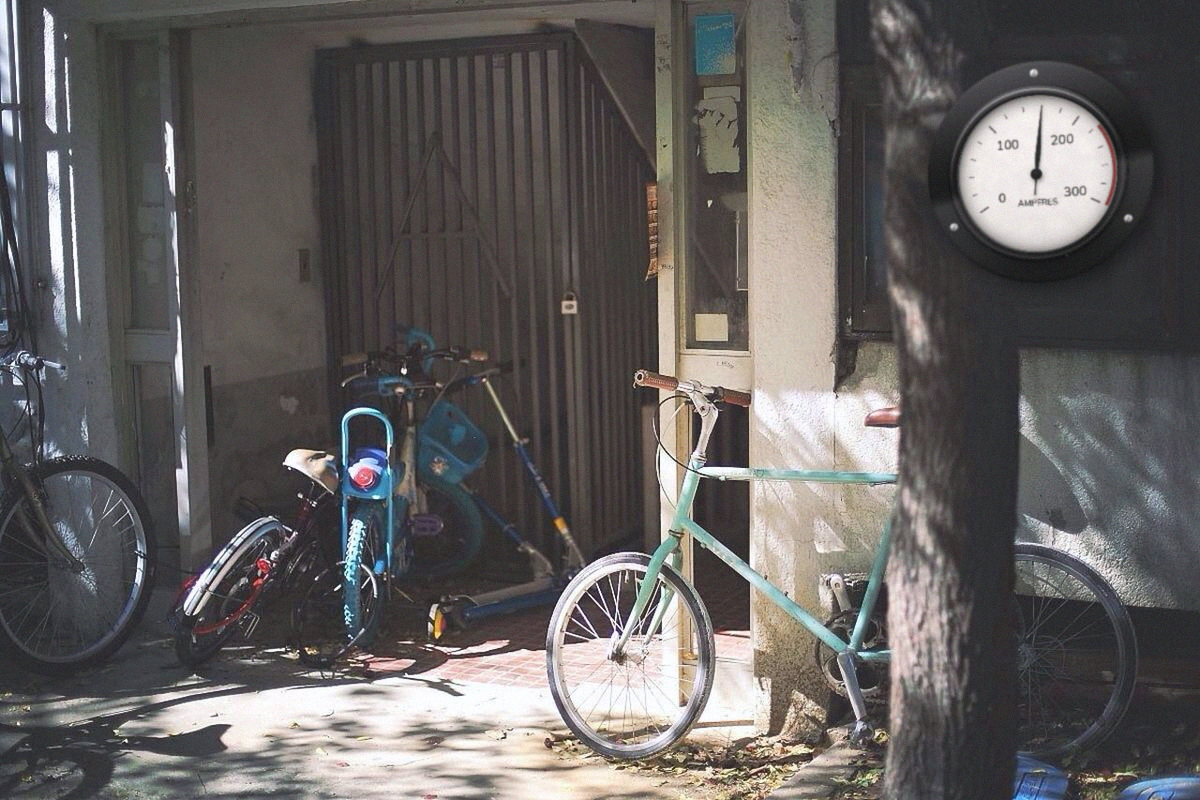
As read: 160 (A)
